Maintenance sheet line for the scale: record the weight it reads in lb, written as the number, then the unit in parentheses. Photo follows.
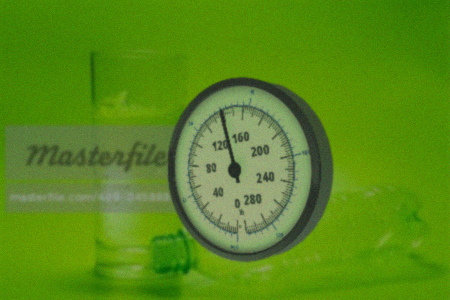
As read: 140 (lb)
